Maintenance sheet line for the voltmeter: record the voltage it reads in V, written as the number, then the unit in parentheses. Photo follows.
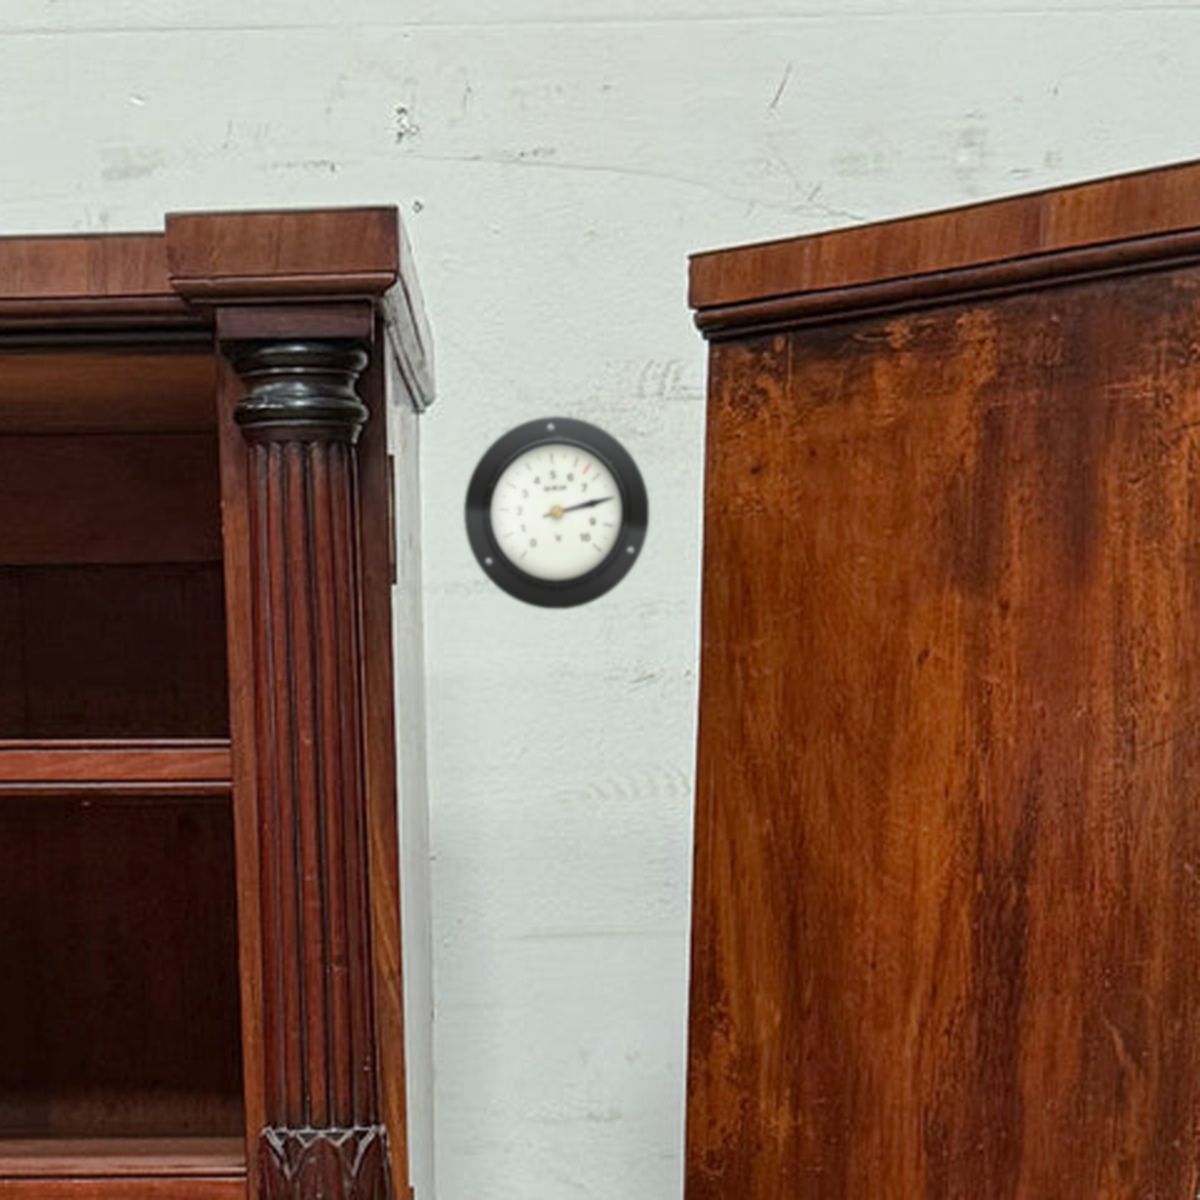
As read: 8 (V)
